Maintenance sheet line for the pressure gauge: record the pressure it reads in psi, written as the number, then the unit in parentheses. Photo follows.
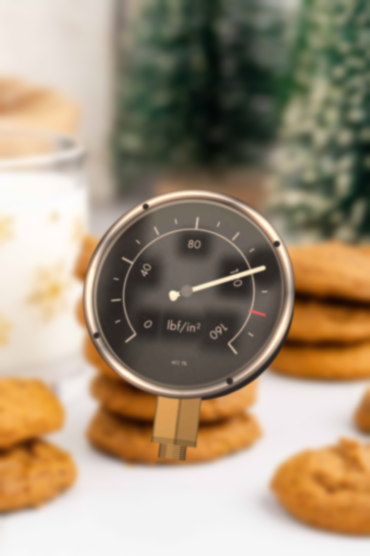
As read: 120 (psi)
